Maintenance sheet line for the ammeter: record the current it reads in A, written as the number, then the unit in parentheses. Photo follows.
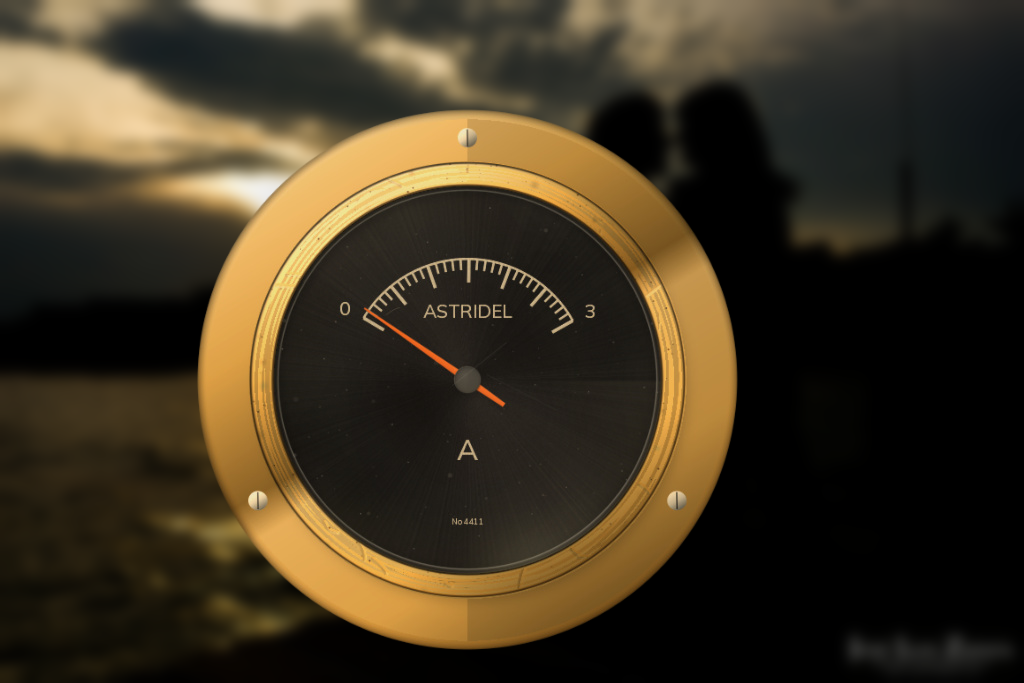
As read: 0.1 (A)
